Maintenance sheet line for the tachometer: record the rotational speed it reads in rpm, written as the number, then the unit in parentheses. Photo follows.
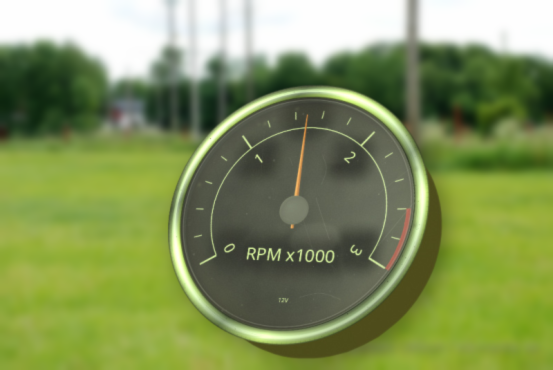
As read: 1500 (rpm)
